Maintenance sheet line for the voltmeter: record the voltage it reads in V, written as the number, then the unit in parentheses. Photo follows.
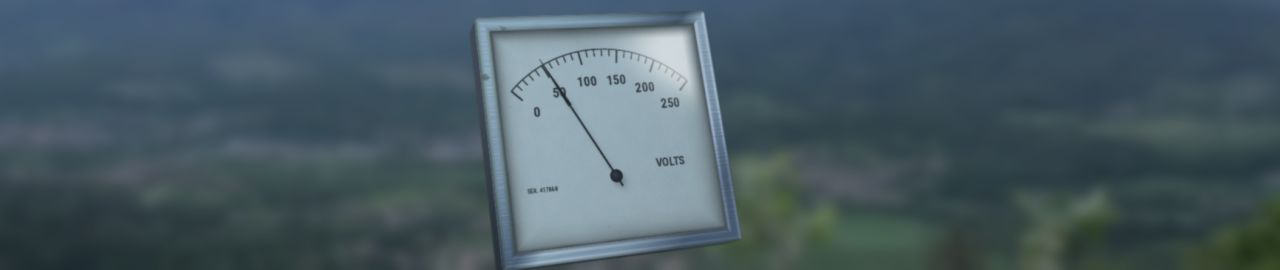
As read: 50 (V)
